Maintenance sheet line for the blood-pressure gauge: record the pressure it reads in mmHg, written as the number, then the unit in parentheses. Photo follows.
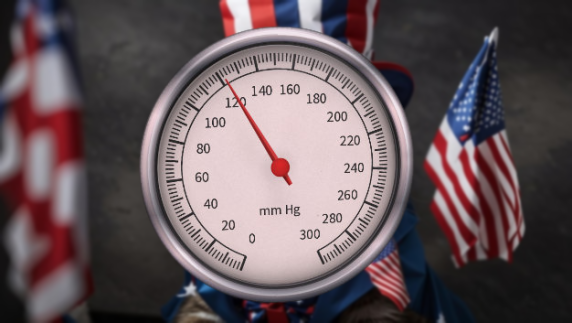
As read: 122 (mmHg)
